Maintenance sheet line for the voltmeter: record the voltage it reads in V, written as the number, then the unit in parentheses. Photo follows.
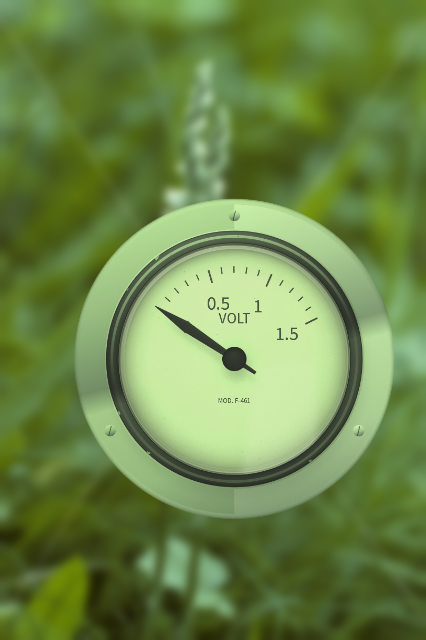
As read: 0 (V)
